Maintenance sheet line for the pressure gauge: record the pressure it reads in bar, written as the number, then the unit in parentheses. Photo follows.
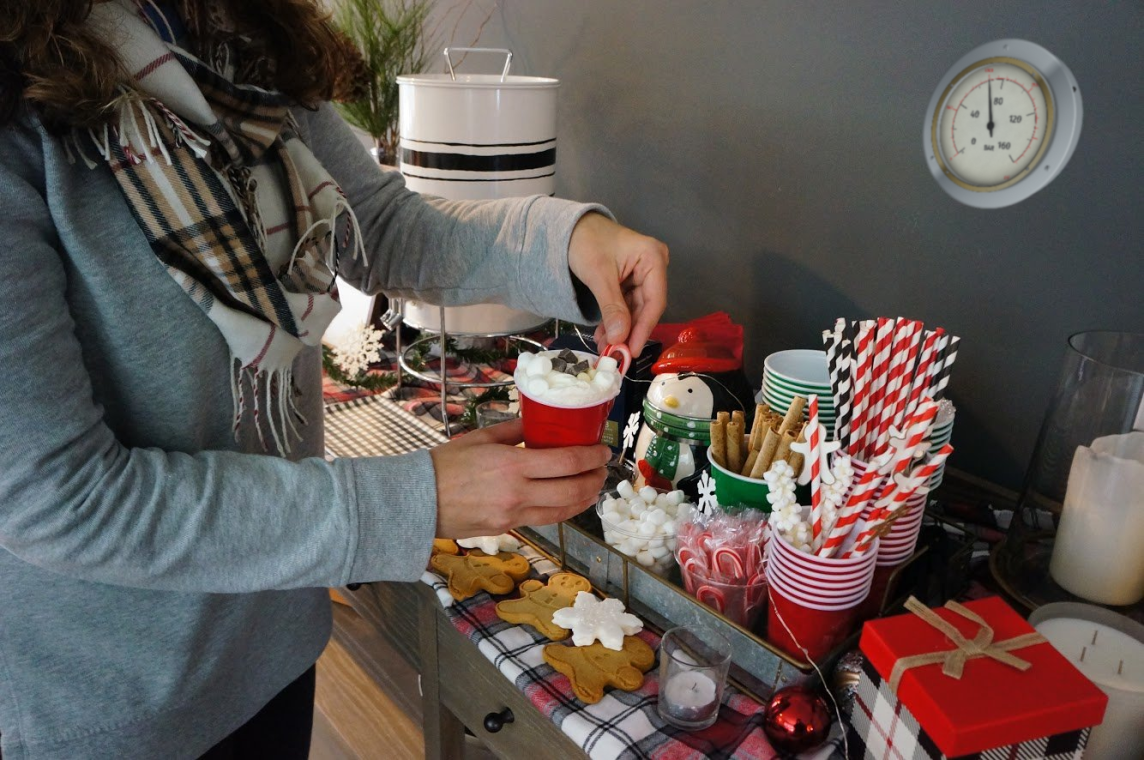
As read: 70 (bar)
